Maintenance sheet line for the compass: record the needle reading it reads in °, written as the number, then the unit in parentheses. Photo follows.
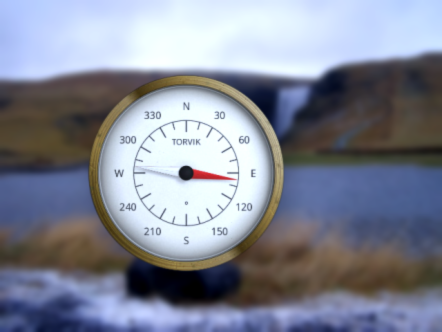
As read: 97.5 (°)
